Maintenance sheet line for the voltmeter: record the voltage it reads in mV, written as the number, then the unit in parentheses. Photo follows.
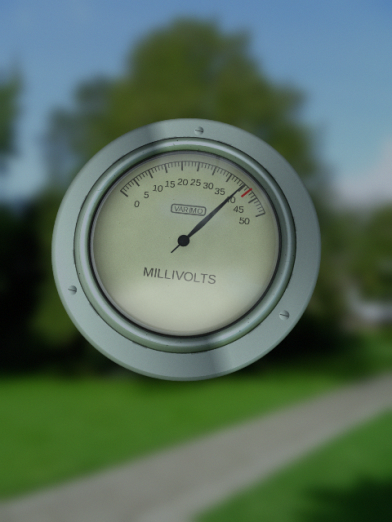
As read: 40 (mV)
